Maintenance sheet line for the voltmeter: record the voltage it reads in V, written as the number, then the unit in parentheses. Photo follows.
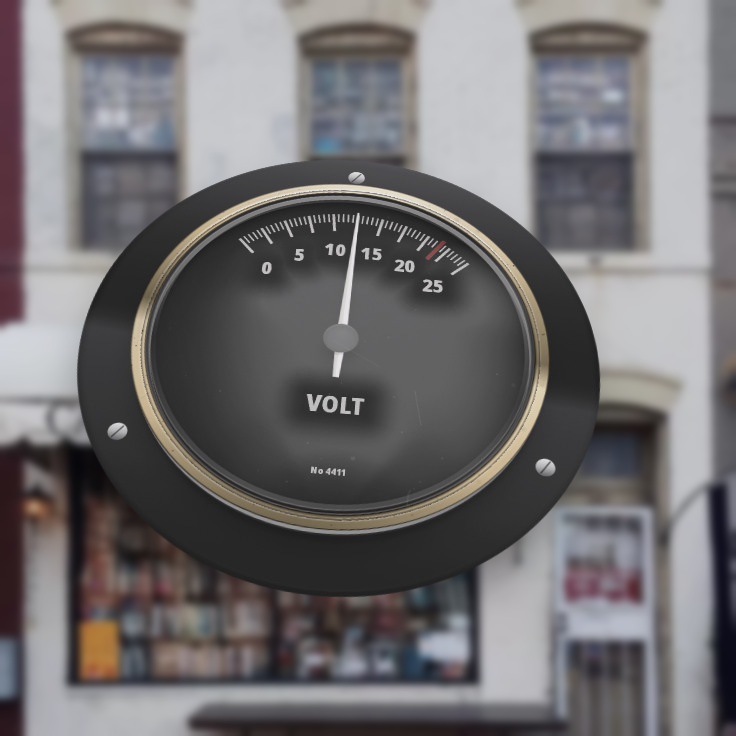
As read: 12.5 (V)
